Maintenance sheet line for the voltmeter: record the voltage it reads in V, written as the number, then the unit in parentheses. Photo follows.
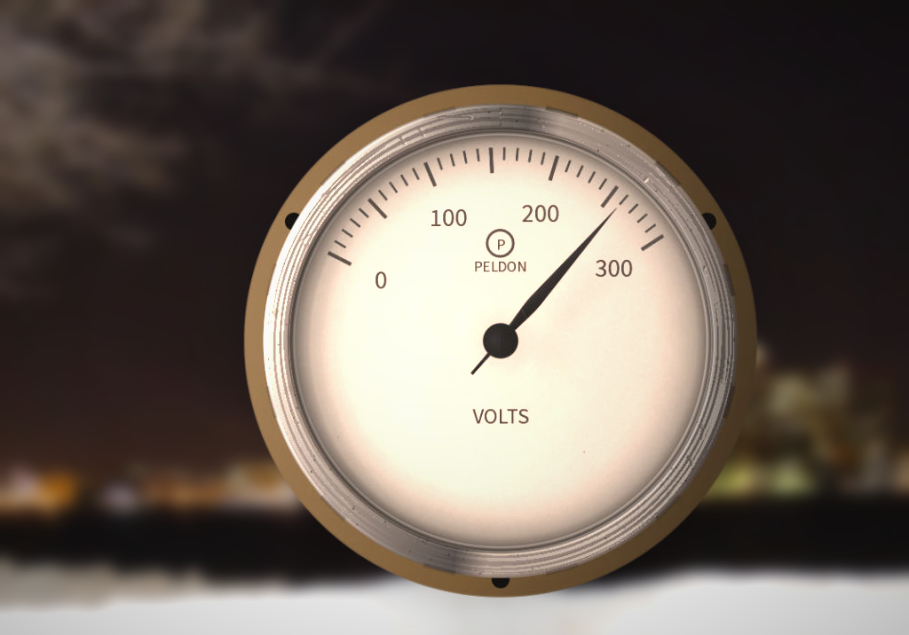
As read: 260 (V)
